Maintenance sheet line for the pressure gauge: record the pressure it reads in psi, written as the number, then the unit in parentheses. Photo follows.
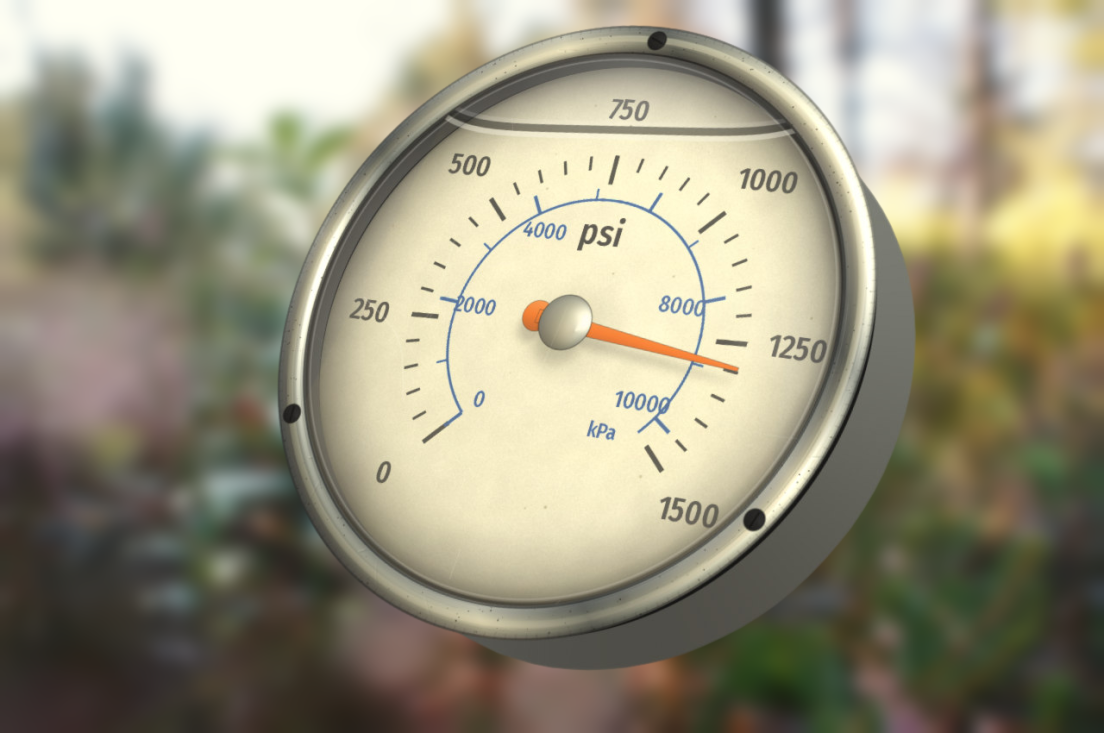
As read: 1300 (psi)
